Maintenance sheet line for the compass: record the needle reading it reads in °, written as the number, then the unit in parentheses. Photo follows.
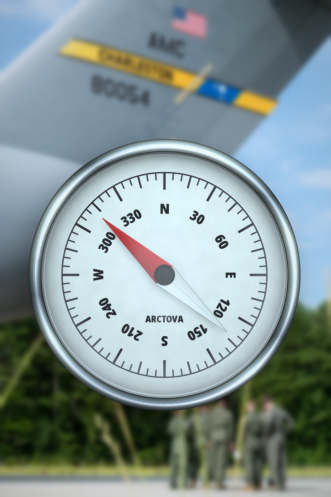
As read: 312.5 (°)
